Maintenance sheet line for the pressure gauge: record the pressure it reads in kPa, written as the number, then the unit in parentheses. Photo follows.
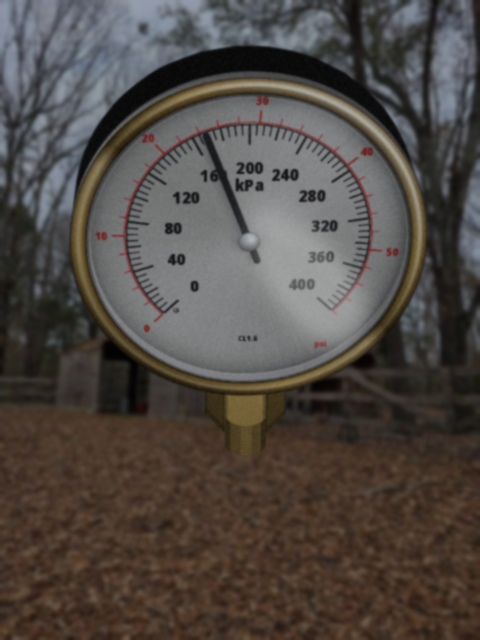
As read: 170 (kPa)
